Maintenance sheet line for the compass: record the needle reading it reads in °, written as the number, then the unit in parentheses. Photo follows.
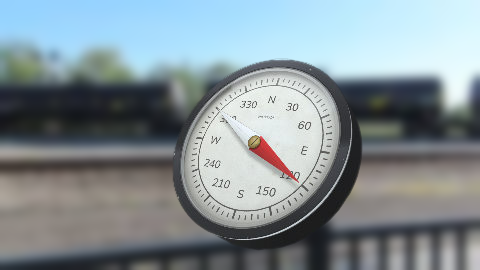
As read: 120 (°)
